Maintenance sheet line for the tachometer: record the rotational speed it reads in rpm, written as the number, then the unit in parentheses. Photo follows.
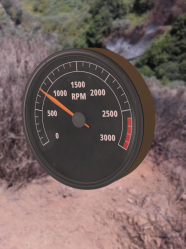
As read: 800 (rpm)
